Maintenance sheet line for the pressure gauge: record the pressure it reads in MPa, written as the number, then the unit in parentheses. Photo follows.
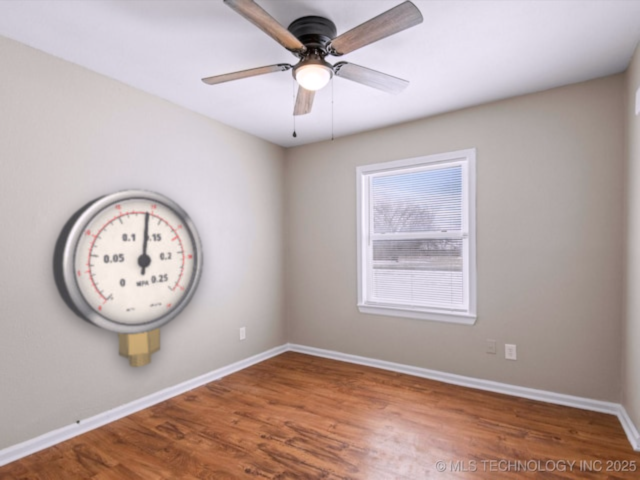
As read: 0.13 (MPa)
